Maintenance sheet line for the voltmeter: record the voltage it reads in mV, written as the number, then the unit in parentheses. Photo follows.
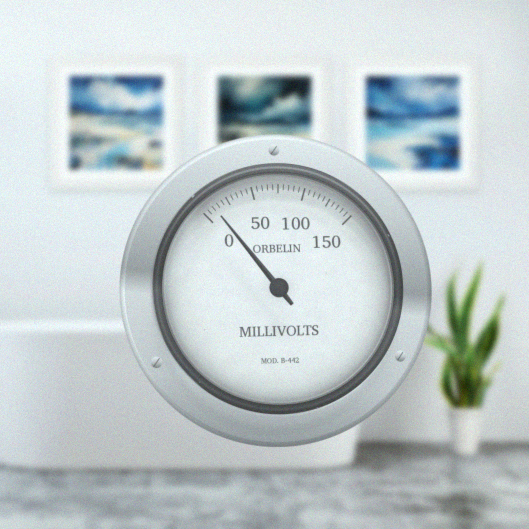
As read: 10 (mV)
